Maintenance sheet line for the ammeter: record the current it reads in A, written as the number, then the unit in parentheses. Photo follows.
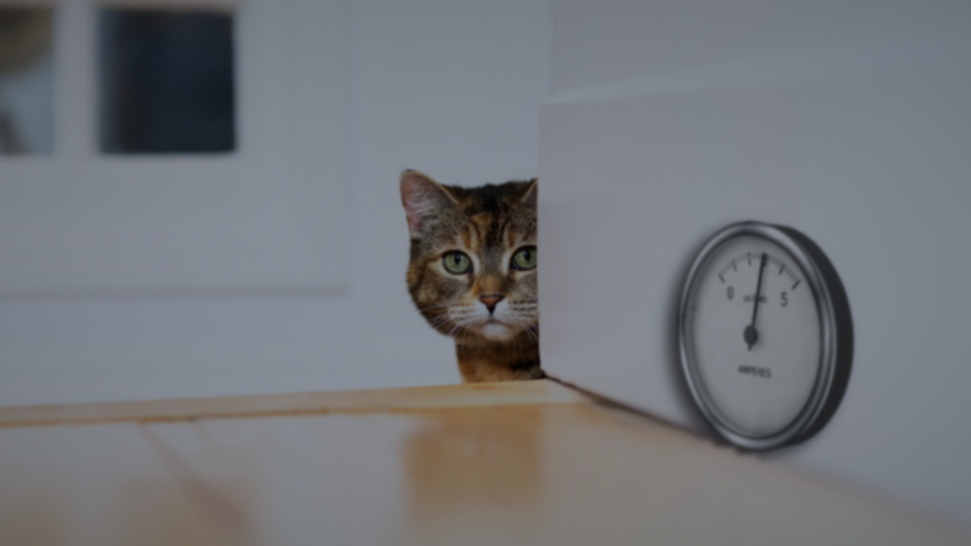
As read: 3 (A)
